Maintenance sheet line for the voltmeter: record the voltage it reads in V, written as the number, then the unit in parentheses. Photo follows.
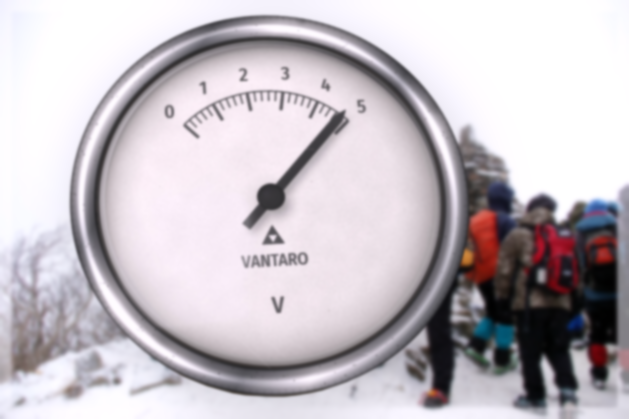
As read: 4.8 (V)
